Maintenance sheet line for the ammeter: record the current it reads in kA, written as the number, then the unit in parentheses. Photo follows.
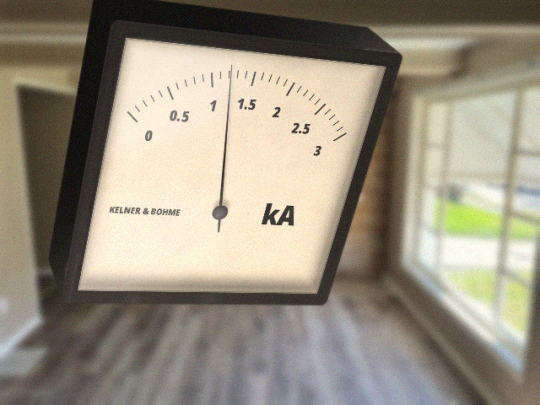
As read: 1.2 (kA)
